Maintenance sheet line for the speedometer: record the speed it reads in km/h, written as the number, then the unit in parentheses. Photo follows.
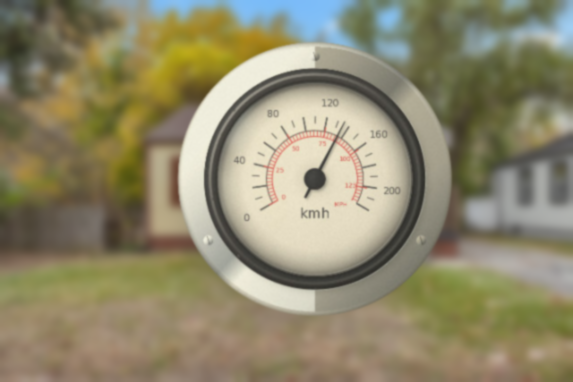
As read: 135 (km/h)
